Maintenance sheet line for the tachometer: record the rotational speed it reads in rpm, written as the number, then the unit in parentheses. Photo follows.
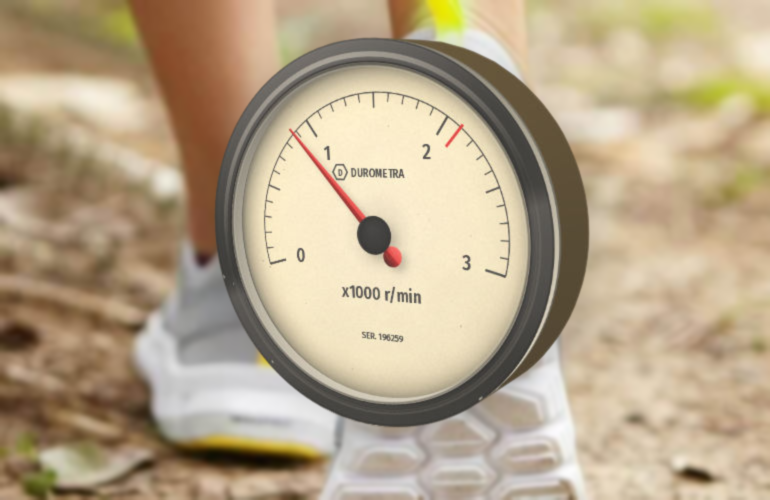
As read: 900 (rpm)
